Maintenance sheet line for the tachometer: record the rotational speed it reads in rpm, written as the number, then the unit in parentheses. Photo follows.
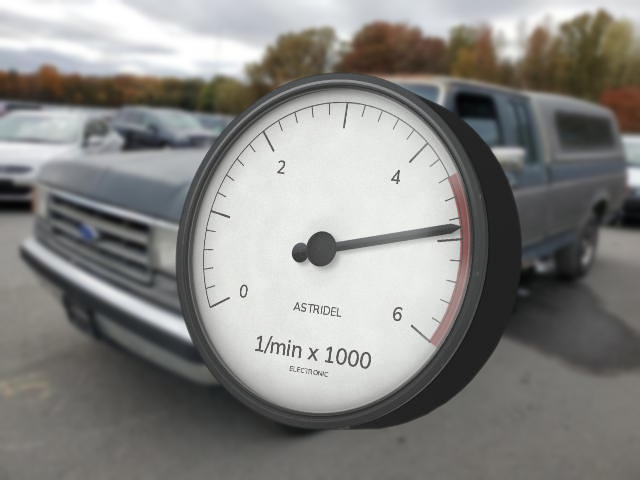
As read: 4900 (rpm)
